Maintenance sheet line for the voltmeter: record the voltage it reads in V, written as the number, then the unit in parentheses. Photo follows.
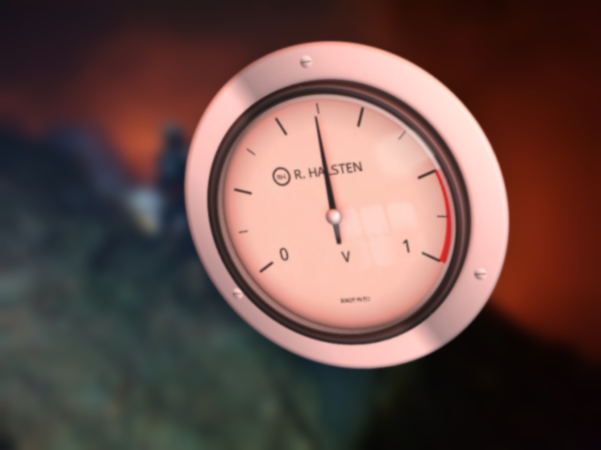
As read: 0.5 (V)
